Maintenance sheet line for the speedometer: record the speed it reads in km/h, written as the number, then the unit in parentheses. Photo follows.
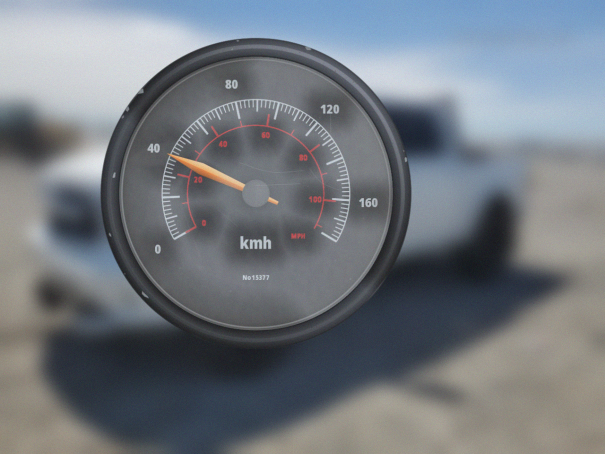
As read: 40 (km/h)
